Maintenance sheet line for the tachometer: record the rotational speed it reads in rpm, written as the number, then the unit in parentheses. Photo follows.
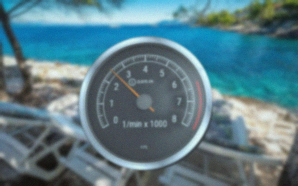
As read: 2500 (rpm)
